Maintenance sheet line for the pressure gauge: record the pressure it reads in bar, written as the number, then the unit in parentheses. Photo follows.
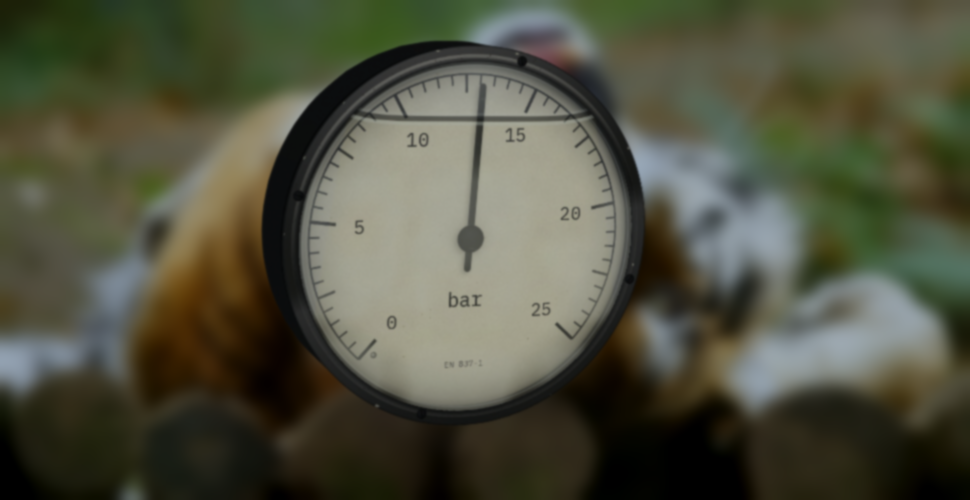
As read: 13 (bar)
